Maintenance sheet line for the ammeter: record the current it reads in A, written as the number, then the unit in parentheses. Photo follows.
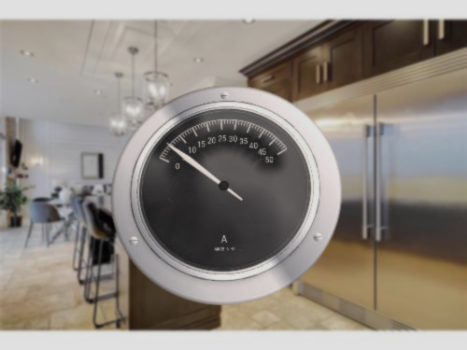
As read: 5 (A)
